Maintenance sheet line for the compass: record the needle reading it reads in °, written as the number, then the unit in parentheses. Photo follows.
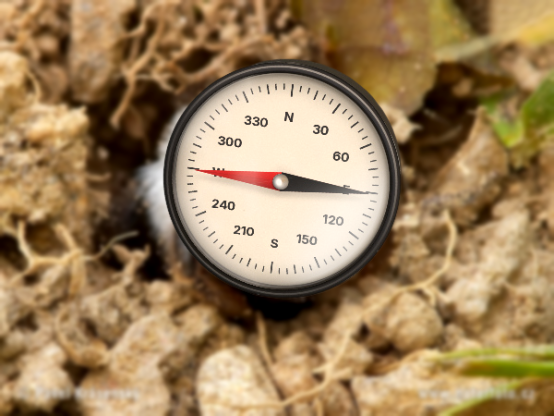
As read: 270 (°)
